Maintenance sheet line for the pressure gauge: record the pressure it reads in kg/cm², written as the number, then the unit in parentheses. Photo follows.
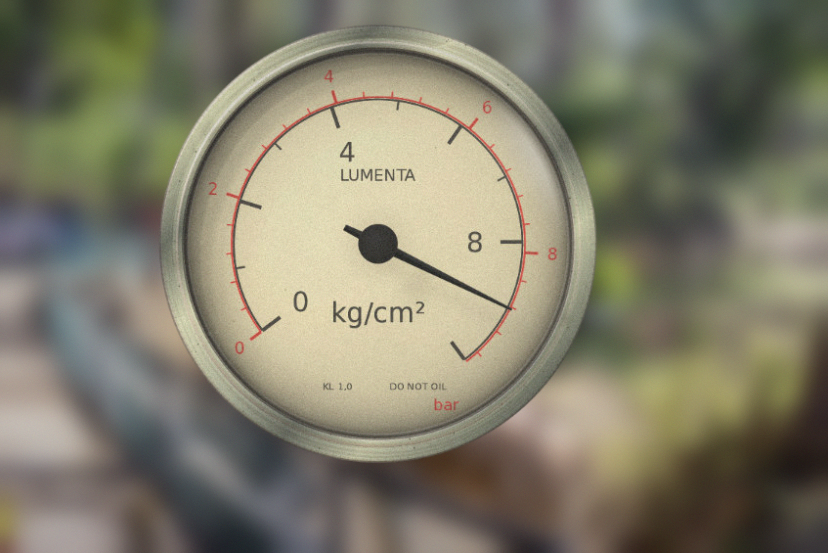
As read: 9 (kg/cm²)
